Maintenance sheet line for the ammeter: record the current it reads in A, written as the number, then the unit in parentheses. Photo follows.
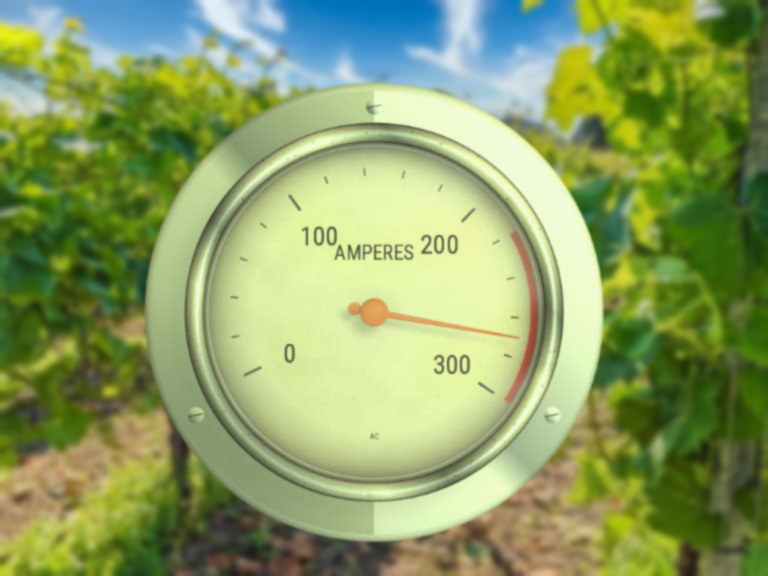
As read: 270 (A)
